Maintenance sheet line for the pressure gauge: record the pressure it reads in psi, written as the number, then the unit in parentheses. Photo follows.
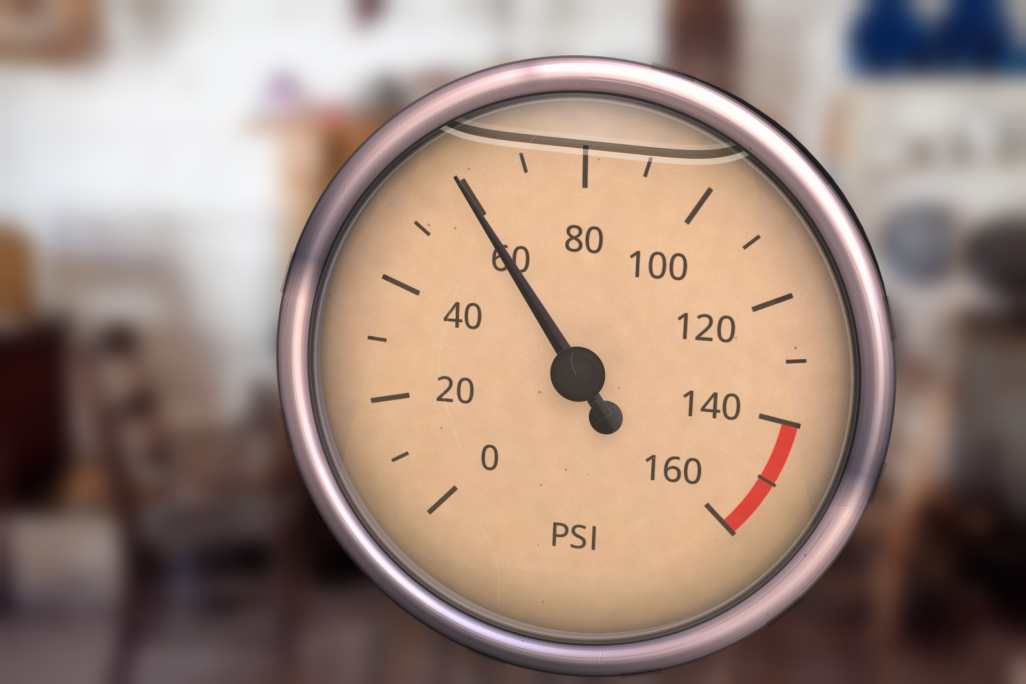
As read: 60 (psi)
